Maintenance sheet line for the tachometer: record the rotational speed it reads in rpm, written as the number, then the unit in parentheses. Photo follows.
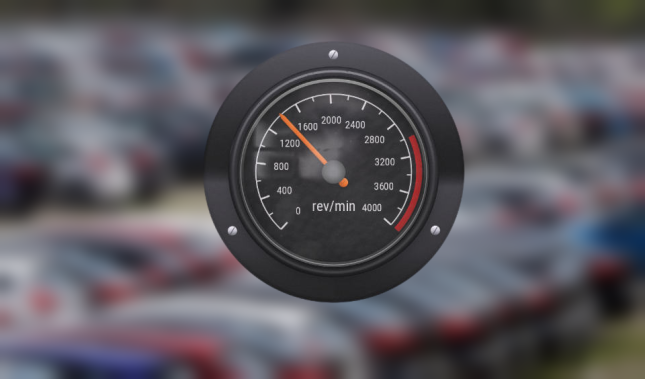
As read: 1400 (rpm)
